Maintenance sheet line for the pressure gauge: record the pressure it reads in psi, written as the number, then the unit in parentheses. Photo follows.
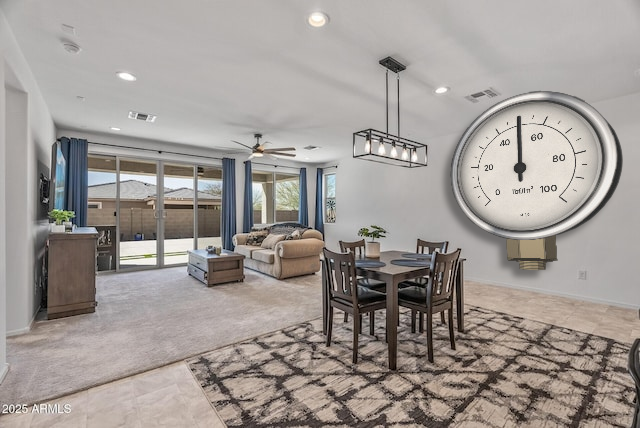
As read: 50 (psi)
